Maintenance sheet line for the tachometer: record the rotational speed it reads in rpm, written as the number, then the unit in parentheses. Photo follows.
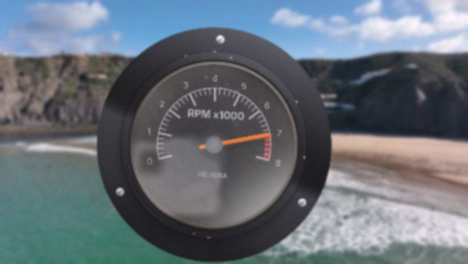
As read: 7000 (rpm)
